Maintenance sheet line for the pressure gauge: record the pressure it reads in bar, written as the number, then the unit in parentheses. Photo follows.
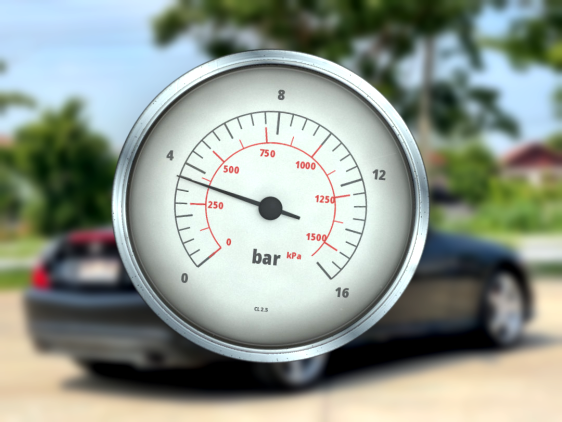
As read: 3.5 (bar)
